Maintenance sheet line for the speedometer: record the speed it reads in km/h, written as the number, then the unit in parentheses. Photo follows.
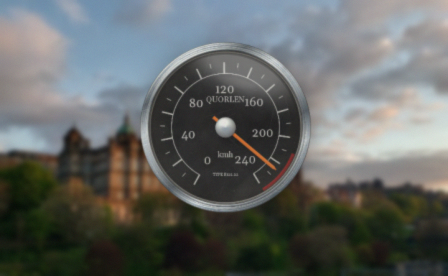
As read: 225 (km/h)
